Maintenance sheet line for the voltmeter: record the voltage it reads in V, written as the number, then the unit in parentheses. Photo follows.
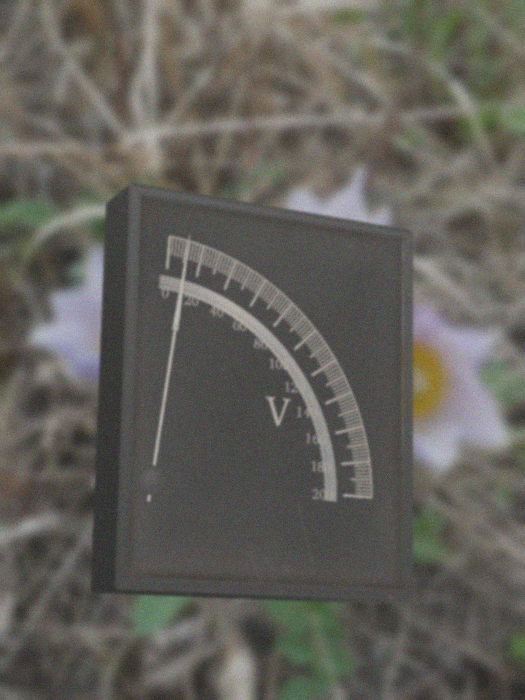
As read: 10 (V)
